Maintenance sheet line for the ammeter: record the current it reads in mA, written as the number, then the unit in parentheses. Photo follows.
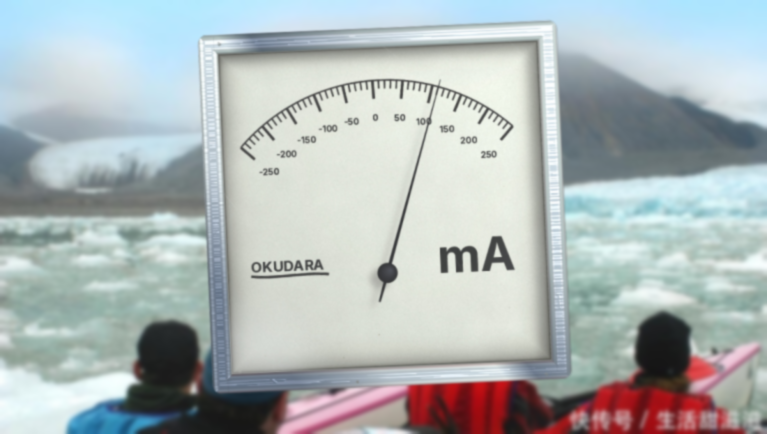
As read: 110 (mA)
